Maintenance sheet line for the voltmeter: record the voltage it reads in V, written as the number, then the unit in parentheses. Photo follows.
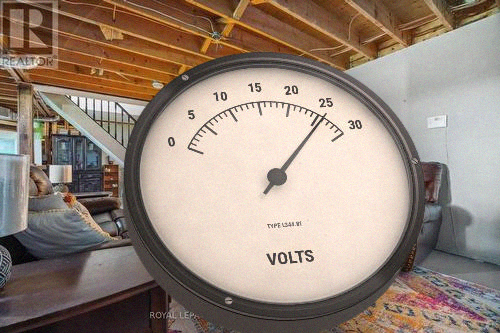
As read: 26 (V)
